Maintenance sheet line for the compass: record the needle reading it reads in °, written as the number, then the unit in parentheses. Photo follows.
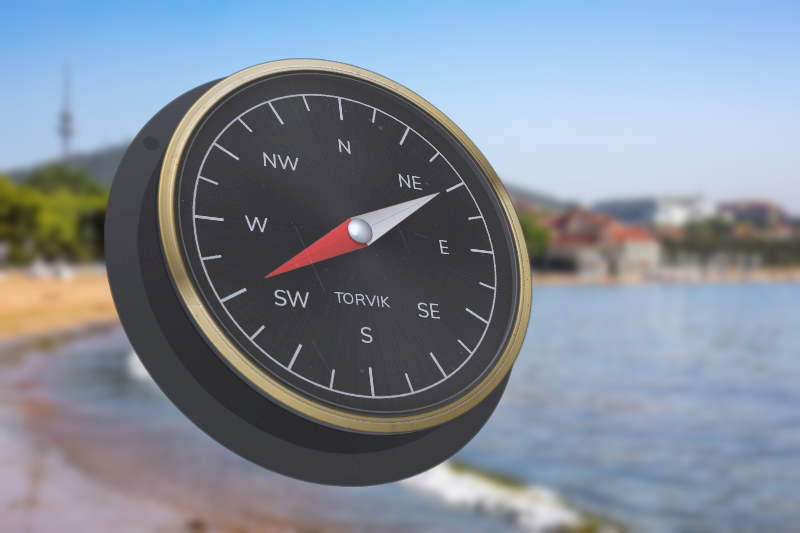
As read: 240 (°)
